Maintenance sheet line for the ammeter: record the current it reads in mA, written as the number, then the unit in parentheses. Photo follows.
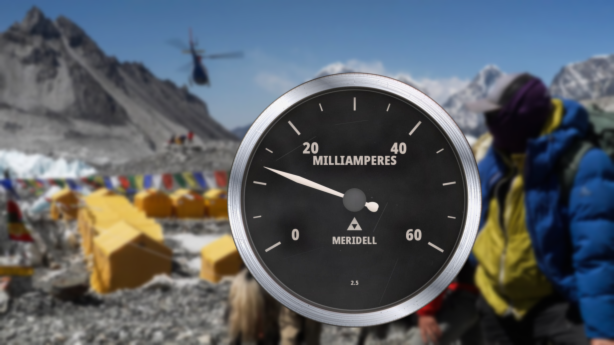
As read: 12.5 (mA)
